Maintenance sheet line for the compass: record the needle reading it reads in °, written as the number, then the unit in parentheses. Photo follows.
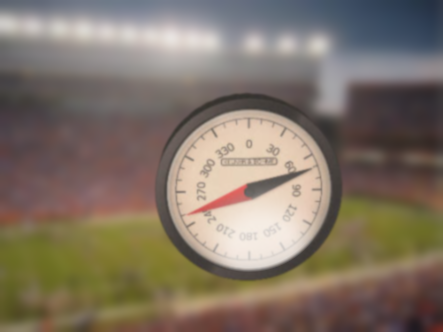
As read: 250 (°)
